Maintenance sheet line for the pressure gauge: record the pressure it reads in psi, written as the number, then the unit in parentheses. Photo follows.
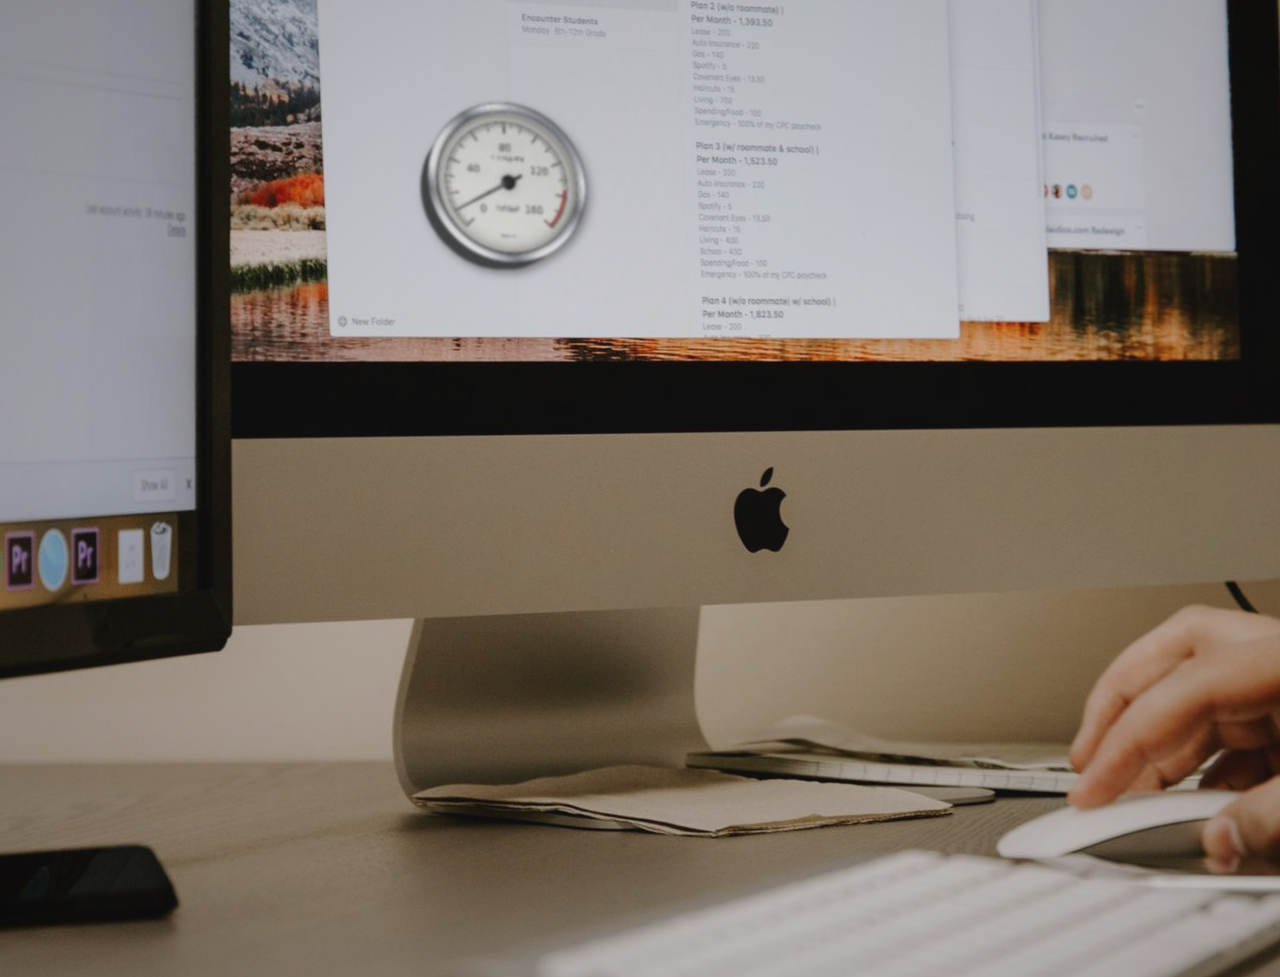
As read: 10 (psi)
